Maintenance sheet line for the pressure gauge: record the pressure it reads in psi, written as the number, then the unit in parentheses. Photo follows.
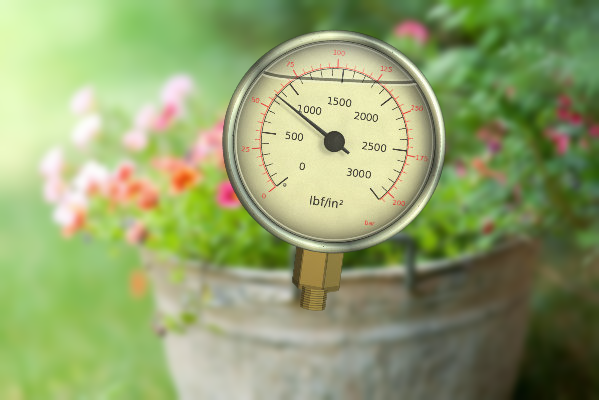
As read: 850 (psi)
